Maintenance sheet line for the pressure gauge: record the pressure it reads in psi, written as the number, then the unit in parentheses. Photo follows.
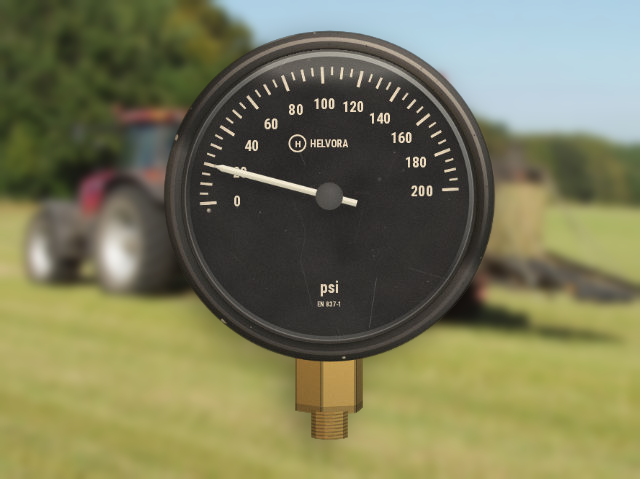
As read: 20 (psi)
